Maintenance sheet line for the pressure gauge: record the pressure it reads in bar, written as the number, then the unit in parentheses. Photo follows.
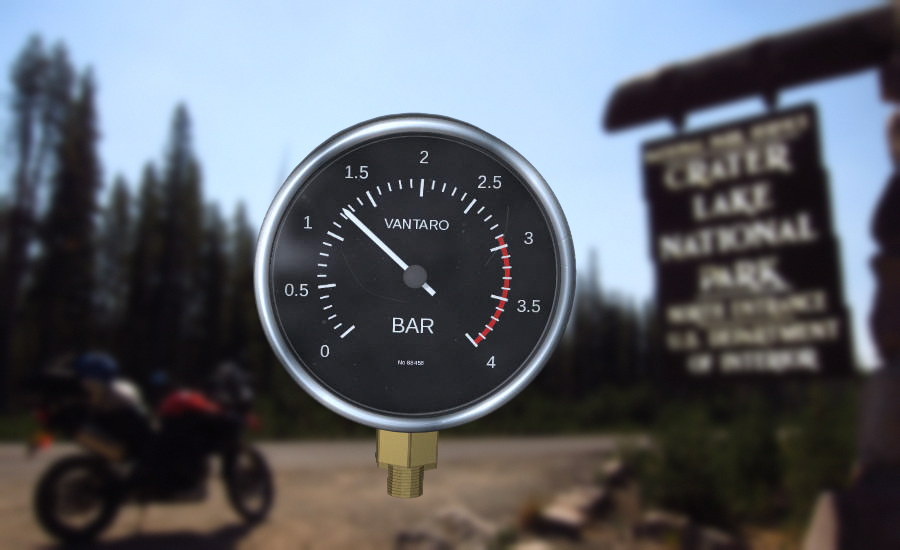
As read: 1.25 (bar)
